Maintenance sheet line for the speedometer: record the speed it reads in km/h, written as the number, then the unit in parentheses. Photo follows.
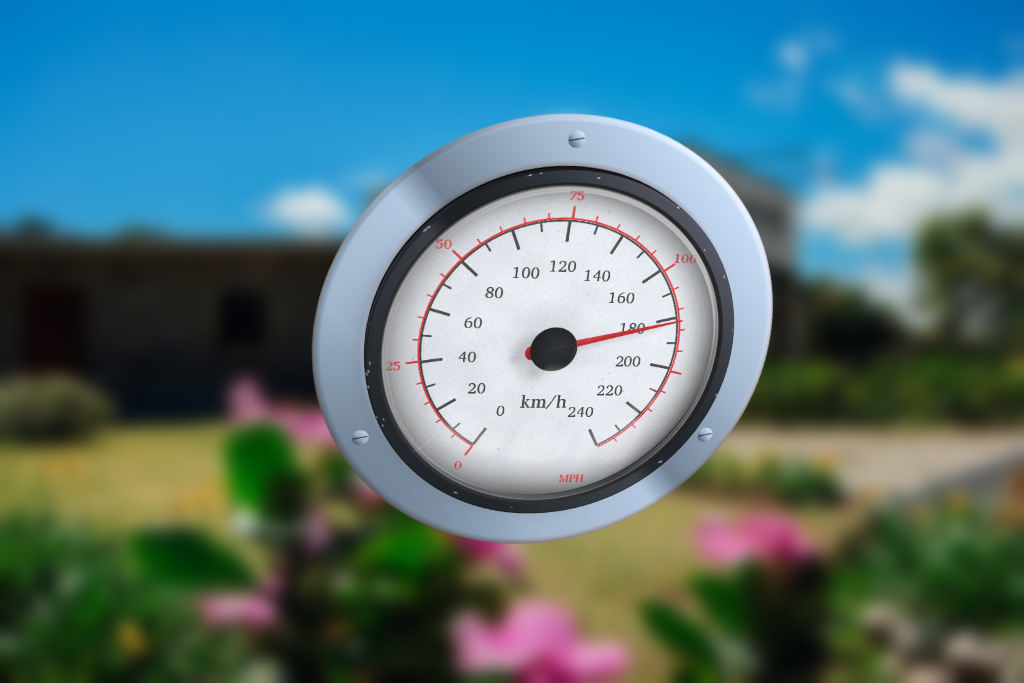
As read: 180 (km/h)
